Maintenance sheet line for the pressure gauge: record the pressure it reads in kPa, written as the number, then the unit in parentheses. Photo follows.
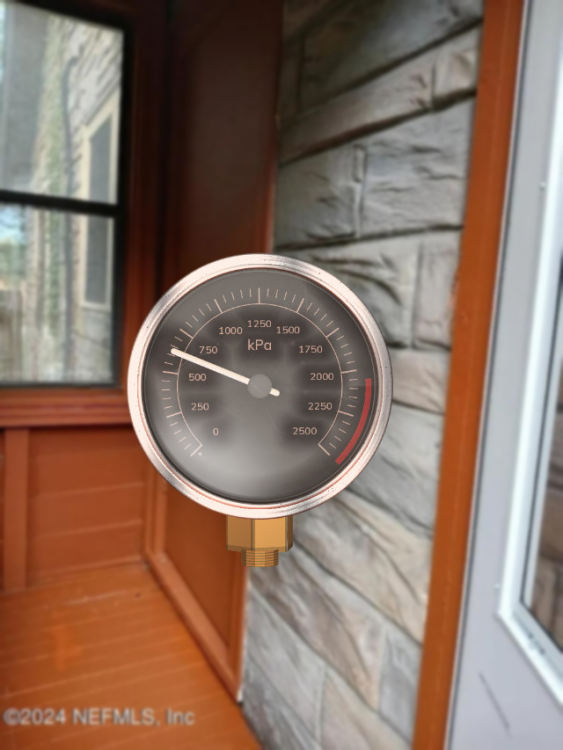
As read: 625 (kPa)
